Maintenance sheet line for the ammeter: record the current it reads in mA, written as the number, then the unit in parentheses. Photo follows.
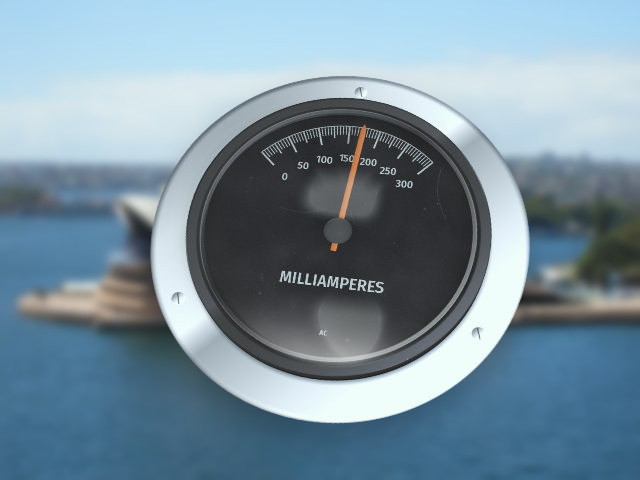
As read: 175 (mA)
